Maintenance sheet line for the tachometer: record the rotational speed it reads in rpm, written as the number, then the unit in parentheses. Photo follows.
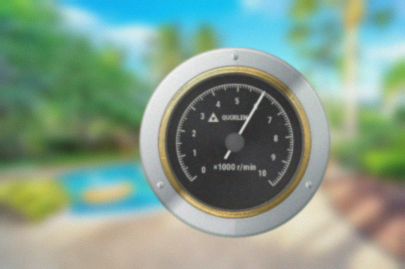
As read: 6000 (rpm)
